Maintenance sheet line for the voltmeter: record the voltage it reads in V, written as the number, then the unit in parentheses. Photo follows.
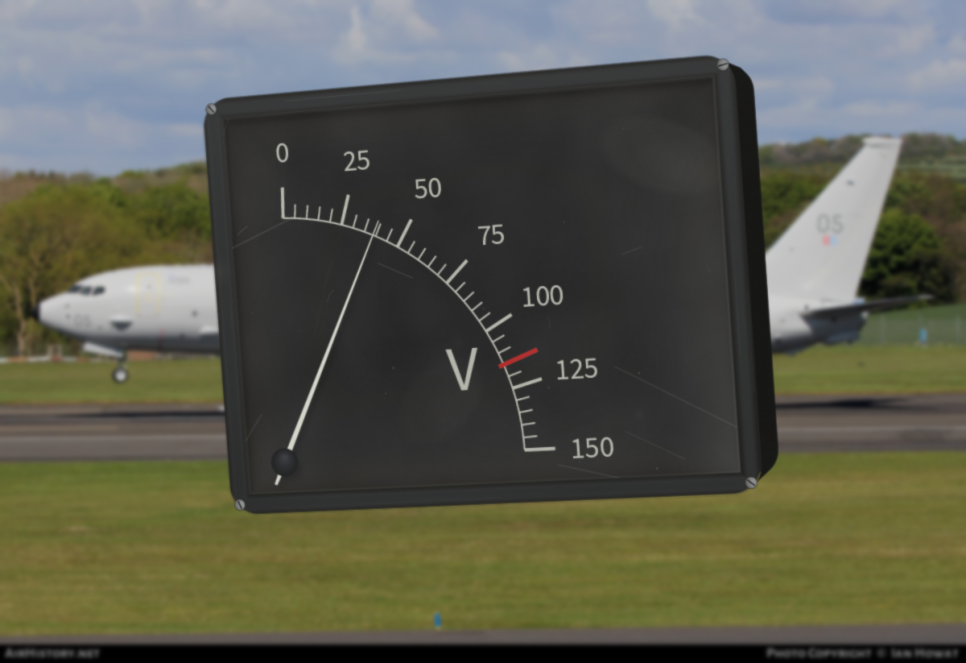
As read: 40 (V)
